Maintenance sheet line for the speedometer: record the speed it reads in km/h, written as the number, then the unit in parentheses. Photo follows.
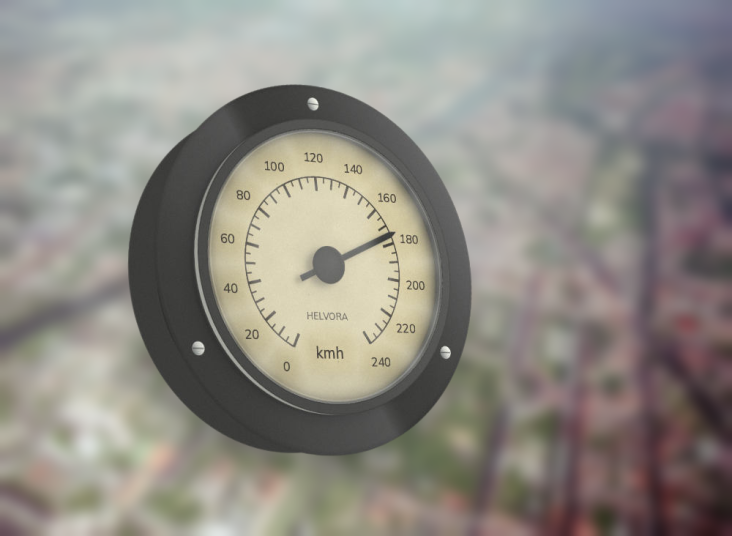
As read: 175 (km/h)
